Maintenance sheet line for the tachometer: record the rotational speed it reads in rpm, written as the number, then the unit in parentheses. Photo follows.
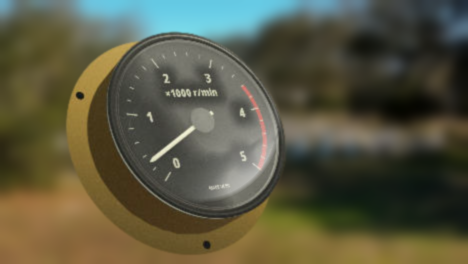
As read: 300 (rpm)
